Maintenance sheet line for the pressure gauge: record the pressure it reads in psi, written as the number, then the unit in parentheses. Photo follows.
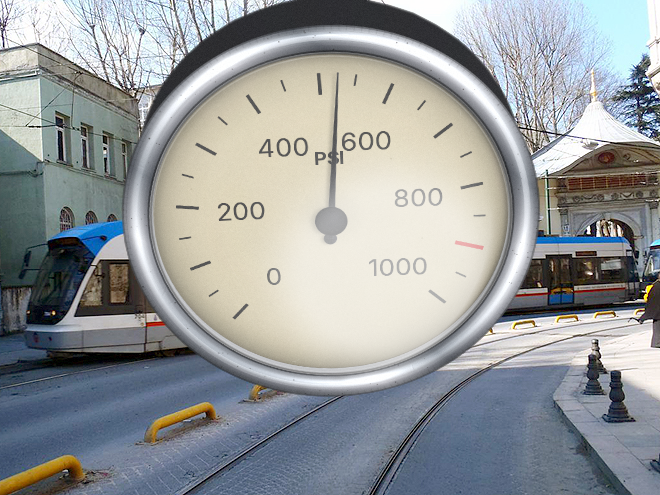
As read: 525 (psi)
